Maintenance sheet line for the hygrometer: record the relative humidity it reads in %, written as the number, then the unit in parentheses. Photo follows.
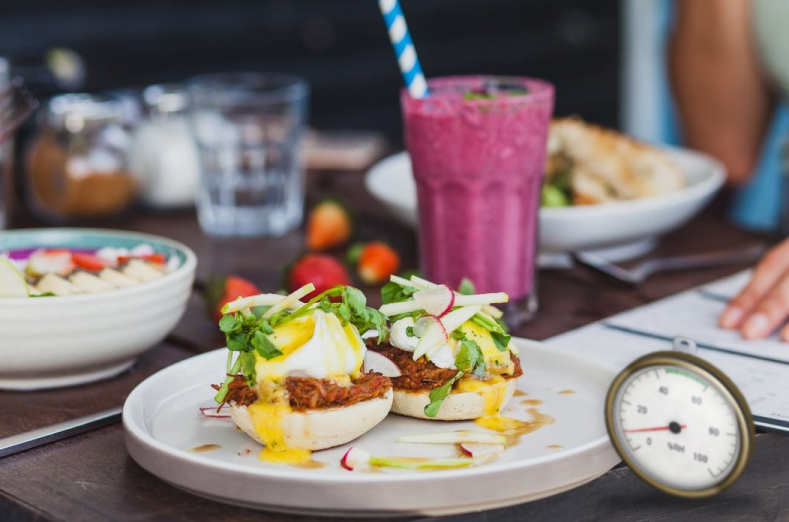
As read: 8 (%)
